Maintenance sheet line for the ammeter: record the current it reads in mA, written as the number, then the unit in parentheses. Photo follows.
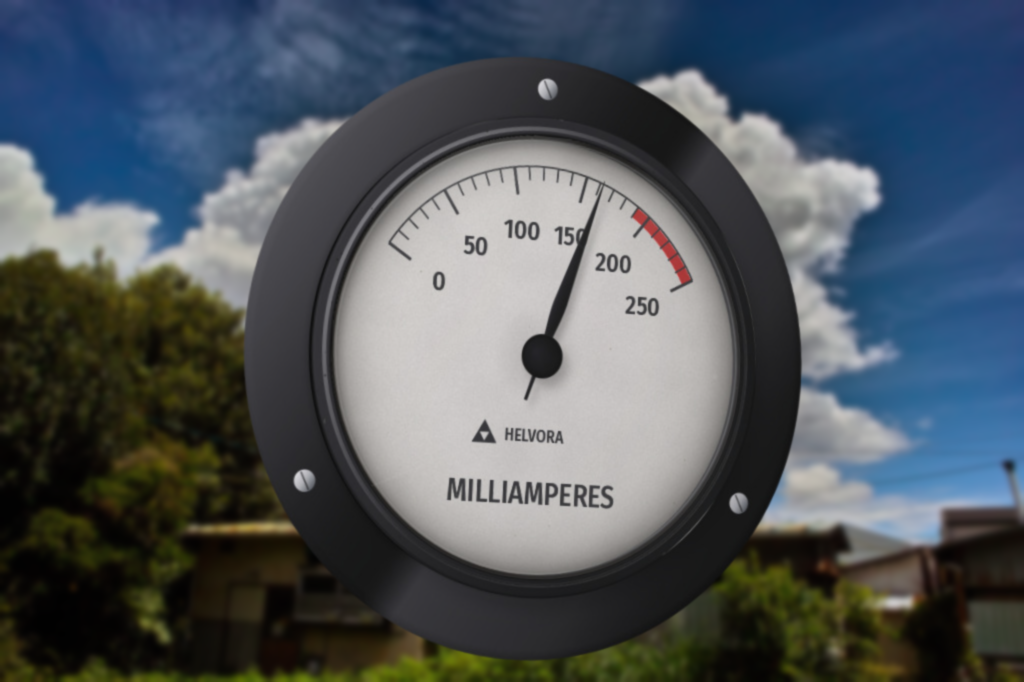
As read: 160 (mA)
